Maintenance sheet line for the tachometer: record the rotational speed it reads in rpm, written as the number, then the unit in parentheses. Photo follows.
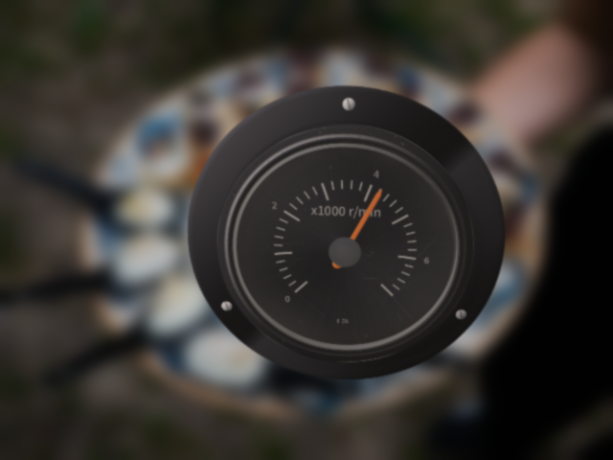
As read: 4200 (rpm)
